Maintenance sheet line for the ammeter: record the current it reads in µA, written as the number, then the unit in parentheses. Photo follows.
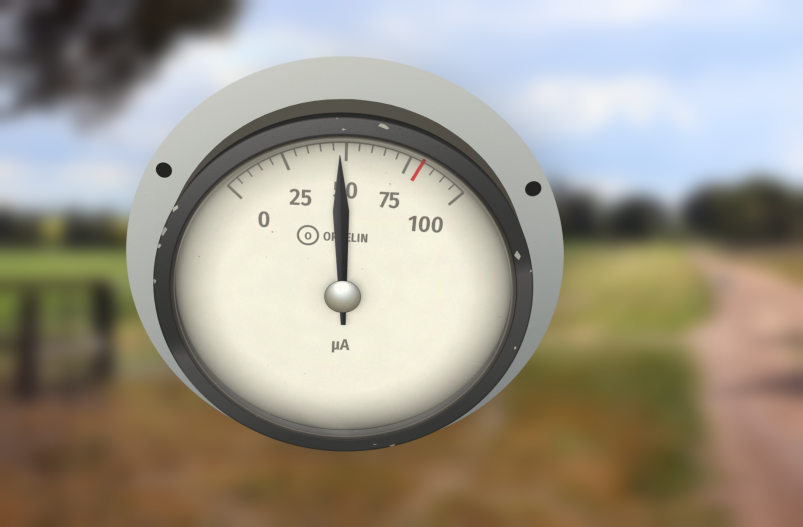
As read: 47.5 (µA)
